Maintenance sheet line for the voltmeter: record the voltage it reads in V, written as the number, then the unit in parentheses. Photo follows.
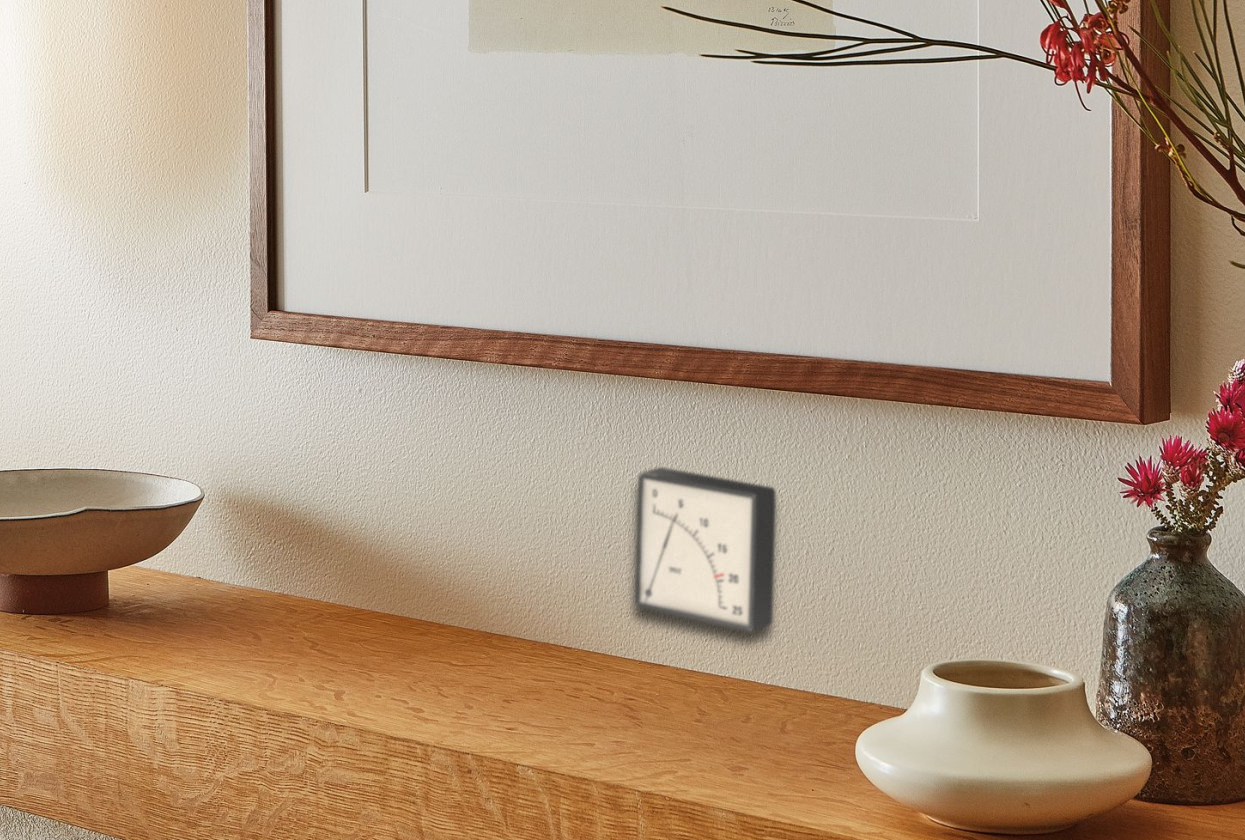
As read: 5 (V)
